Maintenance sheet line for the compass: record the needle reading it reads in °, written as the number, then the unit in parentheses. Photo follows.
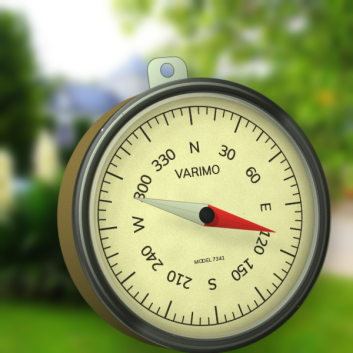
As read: 110 (°)
